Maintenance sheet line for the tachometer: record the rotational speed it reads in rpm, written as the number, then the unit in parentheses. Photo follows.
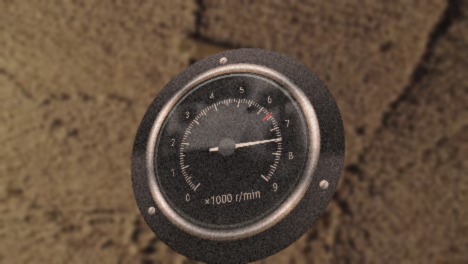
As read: 7500 (rpm)
